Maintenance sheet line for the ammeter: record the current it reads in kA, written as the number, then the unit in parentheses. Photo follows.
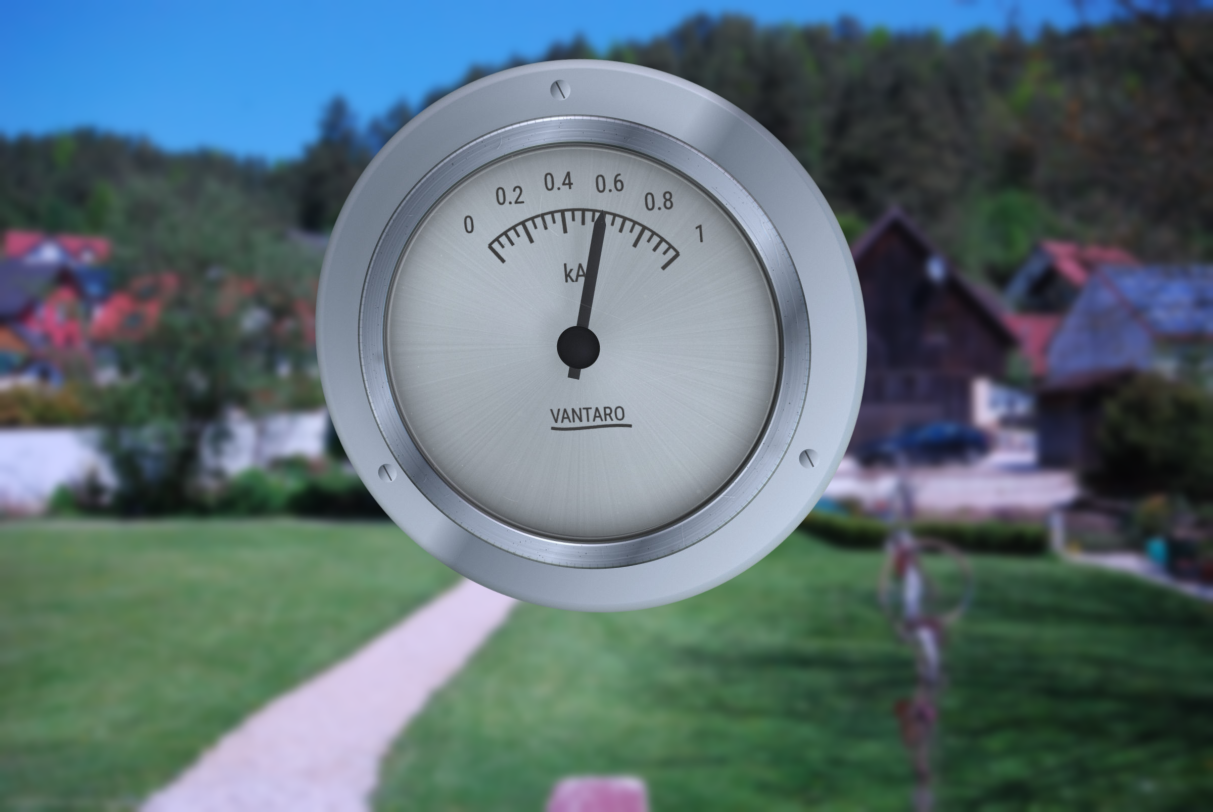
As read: 0.6 (kA)
